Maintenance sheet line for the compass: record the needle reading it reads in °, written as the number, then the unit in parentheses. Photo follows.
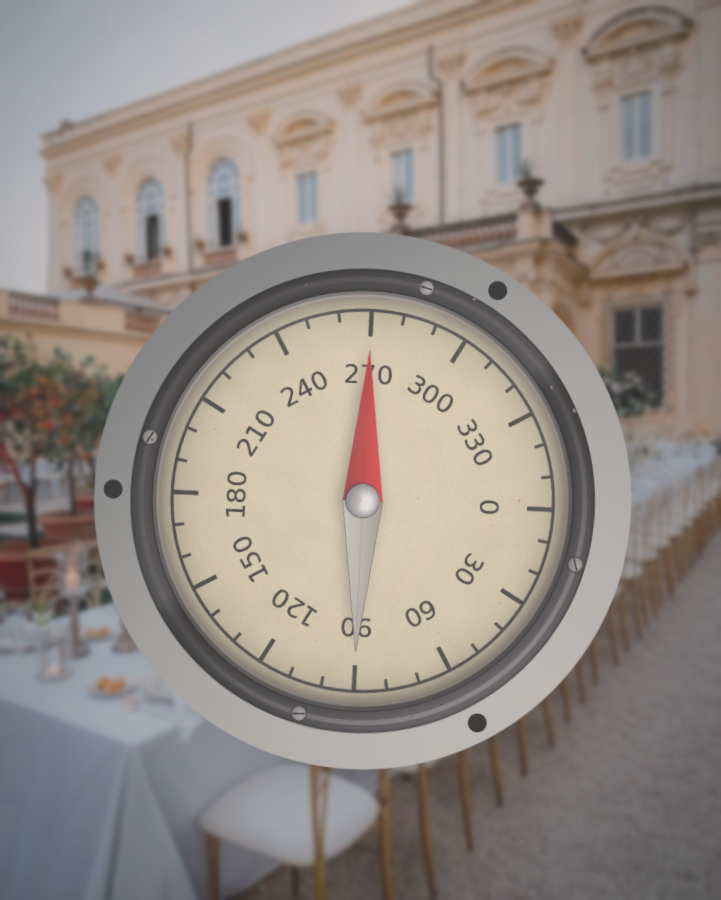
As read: 270 (°)
